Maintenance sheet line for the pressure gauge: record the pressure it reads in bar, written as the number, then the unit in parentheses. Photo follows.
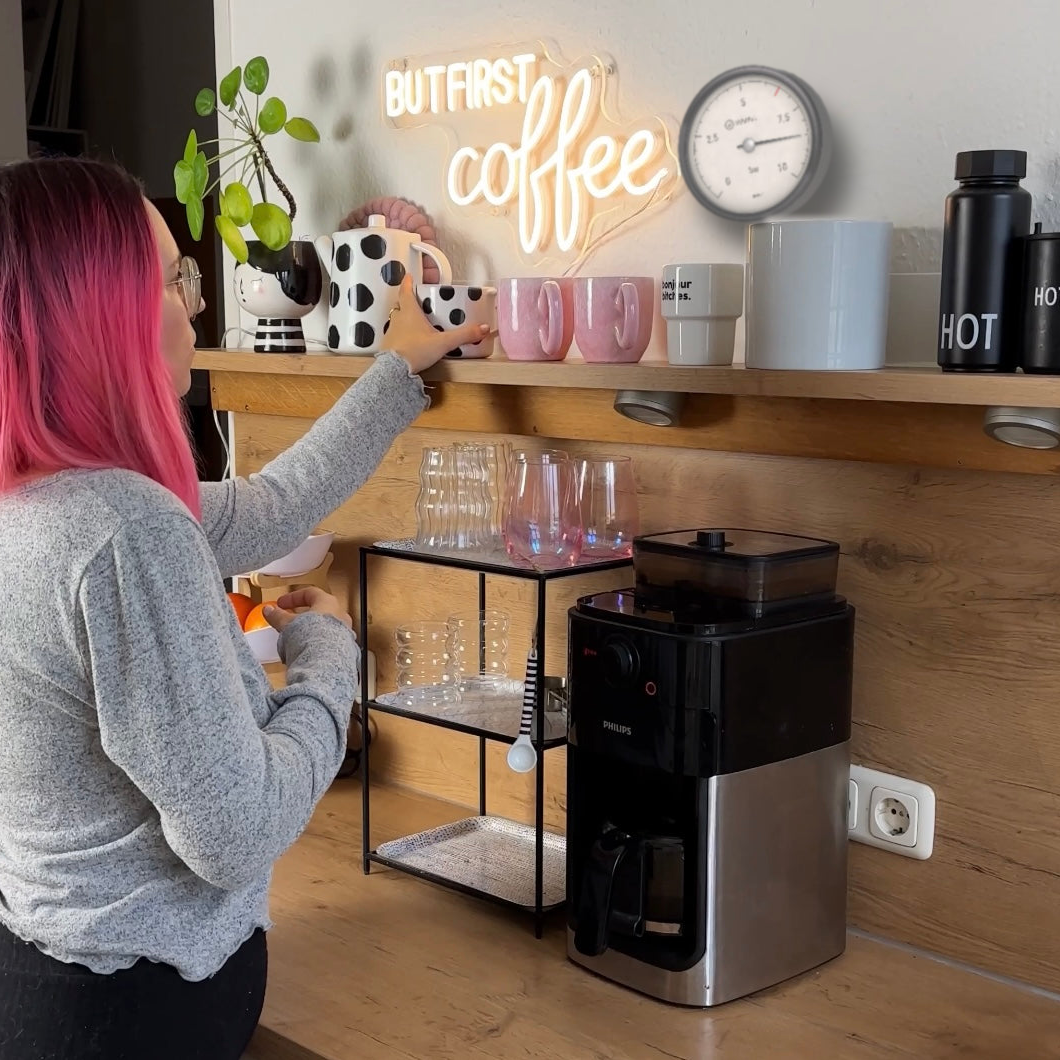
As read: 8.5 (bar)
